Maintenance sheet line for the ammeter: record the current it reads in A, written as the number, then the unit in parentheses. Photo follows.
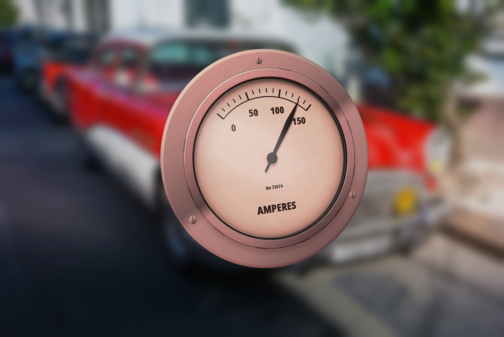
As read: 130 (A)
